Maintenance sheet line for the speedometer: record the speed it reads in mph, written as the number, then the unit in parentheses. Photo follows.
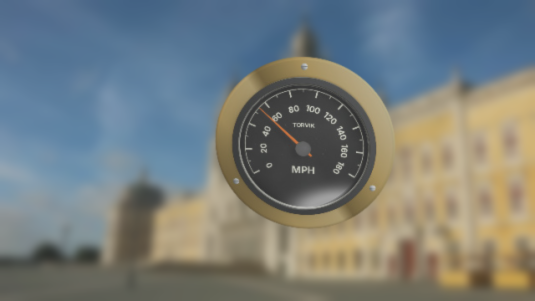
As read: 55 (mph)
